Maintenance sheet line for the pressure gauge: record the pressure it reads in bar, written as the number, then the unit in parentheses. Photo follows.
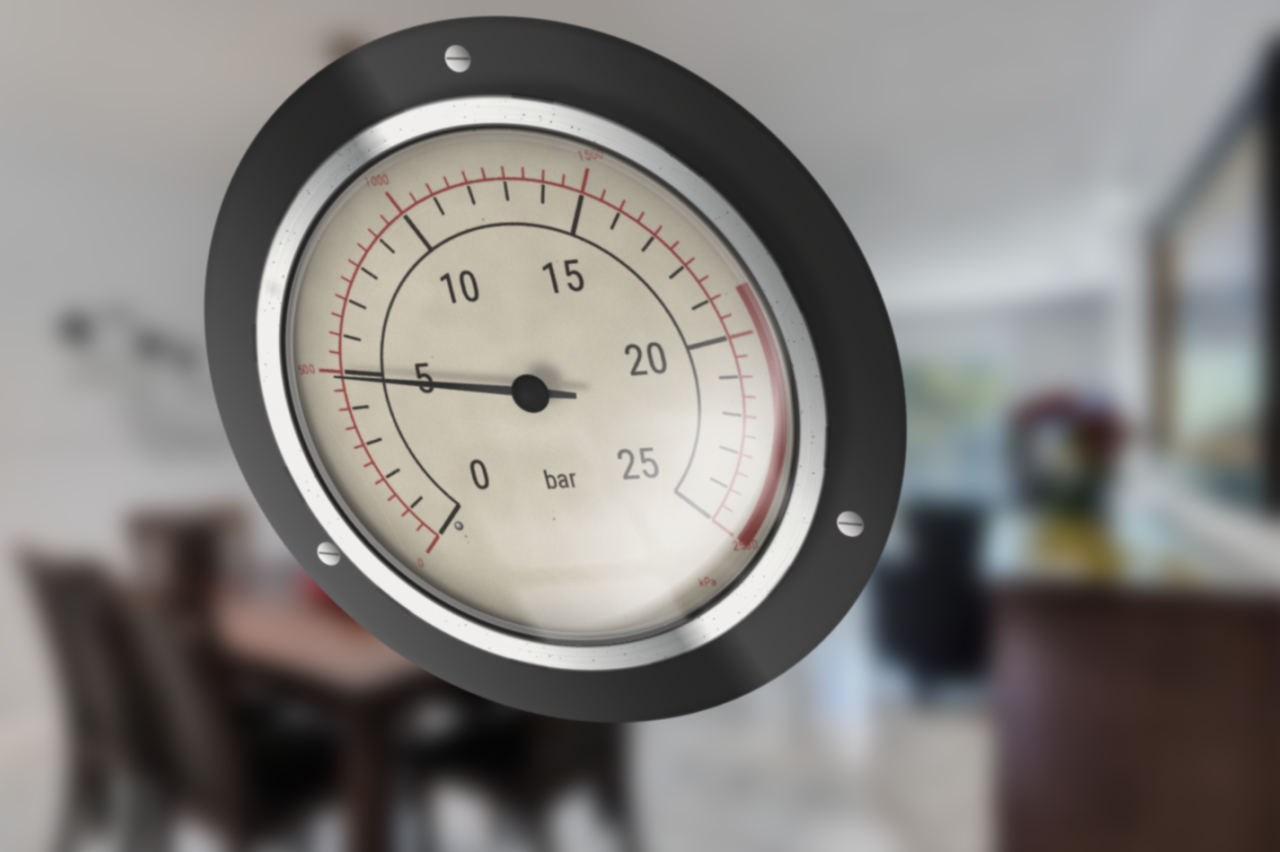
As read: 5 (bar)
